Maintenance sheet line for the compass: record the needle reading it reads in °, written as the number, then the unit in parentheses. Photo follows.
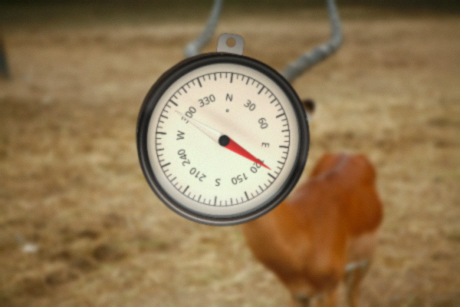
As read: 115 (°)
